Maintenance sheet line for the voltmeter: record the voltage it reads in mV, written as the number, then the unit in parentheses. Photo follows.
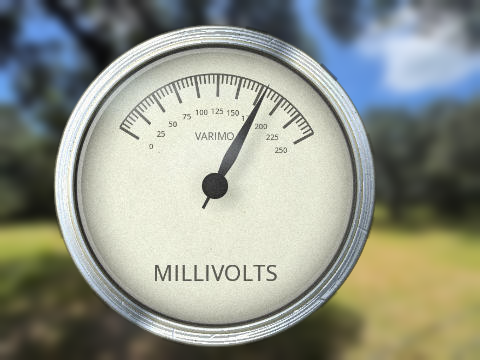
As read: 180 (mV)
